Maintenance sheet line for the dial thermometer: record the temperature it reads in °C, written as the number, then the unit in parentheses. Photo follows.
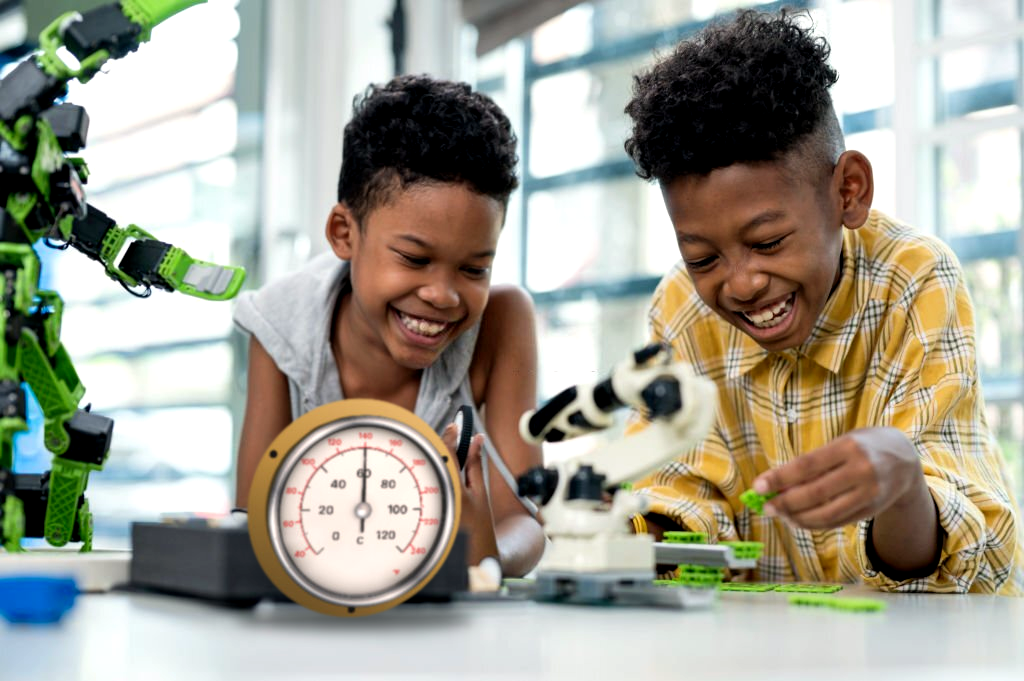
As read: 60 (°C)
